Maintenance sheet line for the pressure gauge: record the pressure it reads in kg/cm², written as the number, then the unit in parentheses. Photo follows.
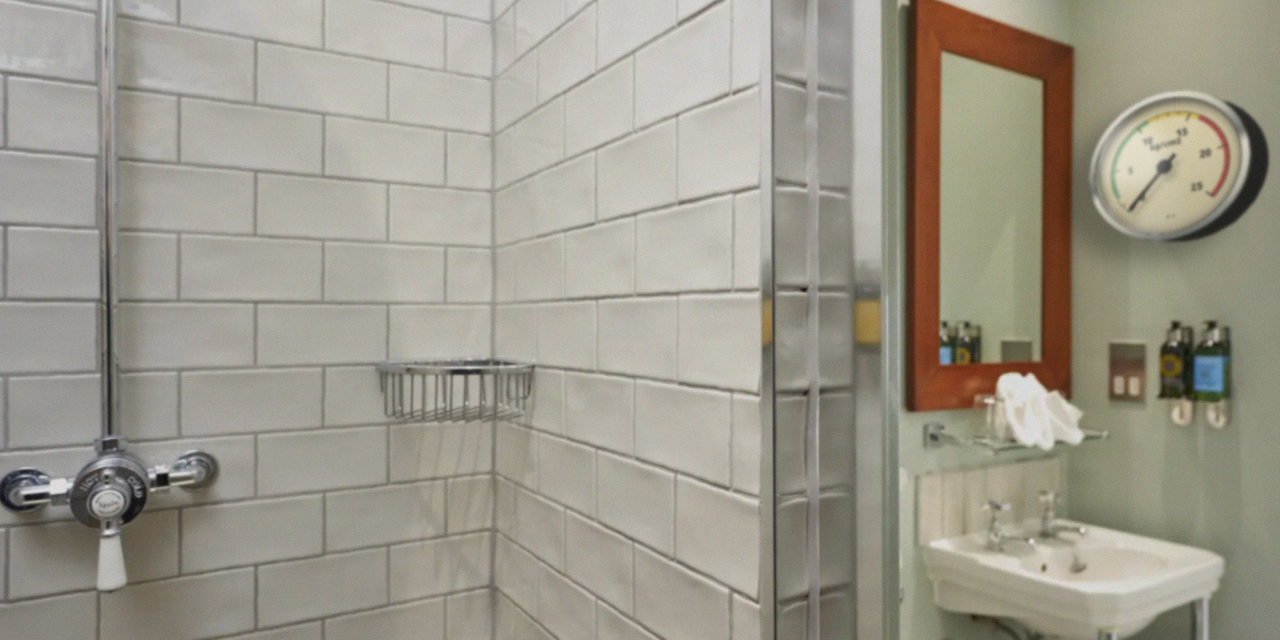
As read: 0 (kg/cm²)
